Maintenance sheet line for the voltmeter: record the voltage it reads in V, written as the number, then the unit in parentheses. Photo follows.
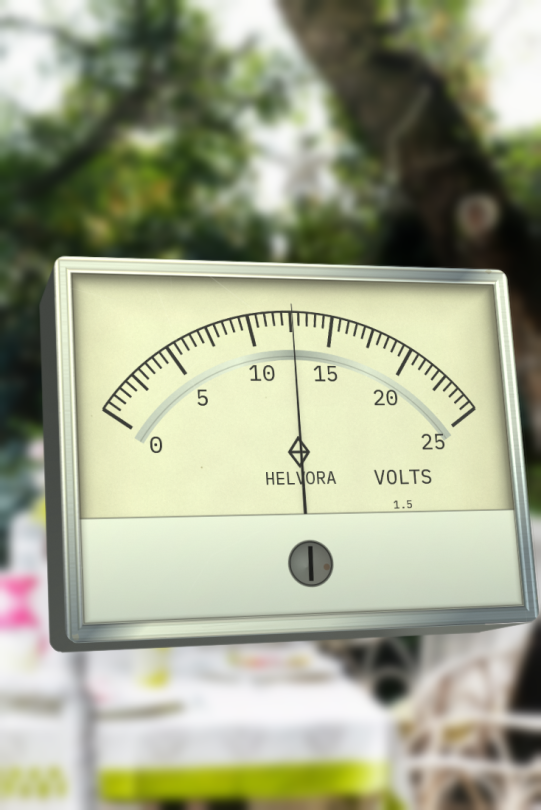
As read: 12.5 (V)
